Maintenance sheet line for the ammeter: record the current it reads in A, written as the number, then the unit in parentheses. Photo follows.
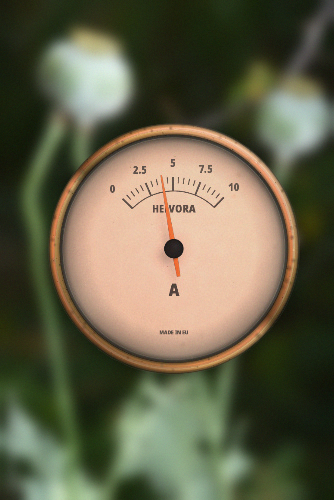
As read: 4 (A)
